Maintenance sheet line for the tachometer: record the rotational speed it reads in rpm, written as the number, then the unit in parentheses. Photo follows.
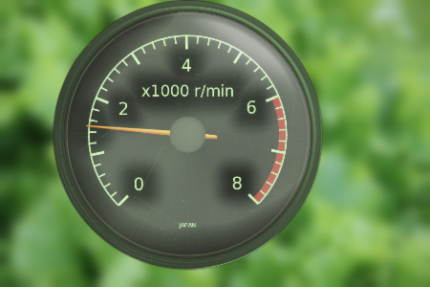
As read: 1500 (rpm)
